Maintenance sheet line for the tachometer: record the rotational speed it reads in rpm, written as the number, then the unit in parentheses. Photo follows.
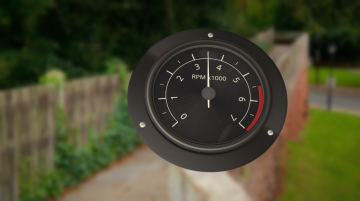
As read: 3500 (rpm)
